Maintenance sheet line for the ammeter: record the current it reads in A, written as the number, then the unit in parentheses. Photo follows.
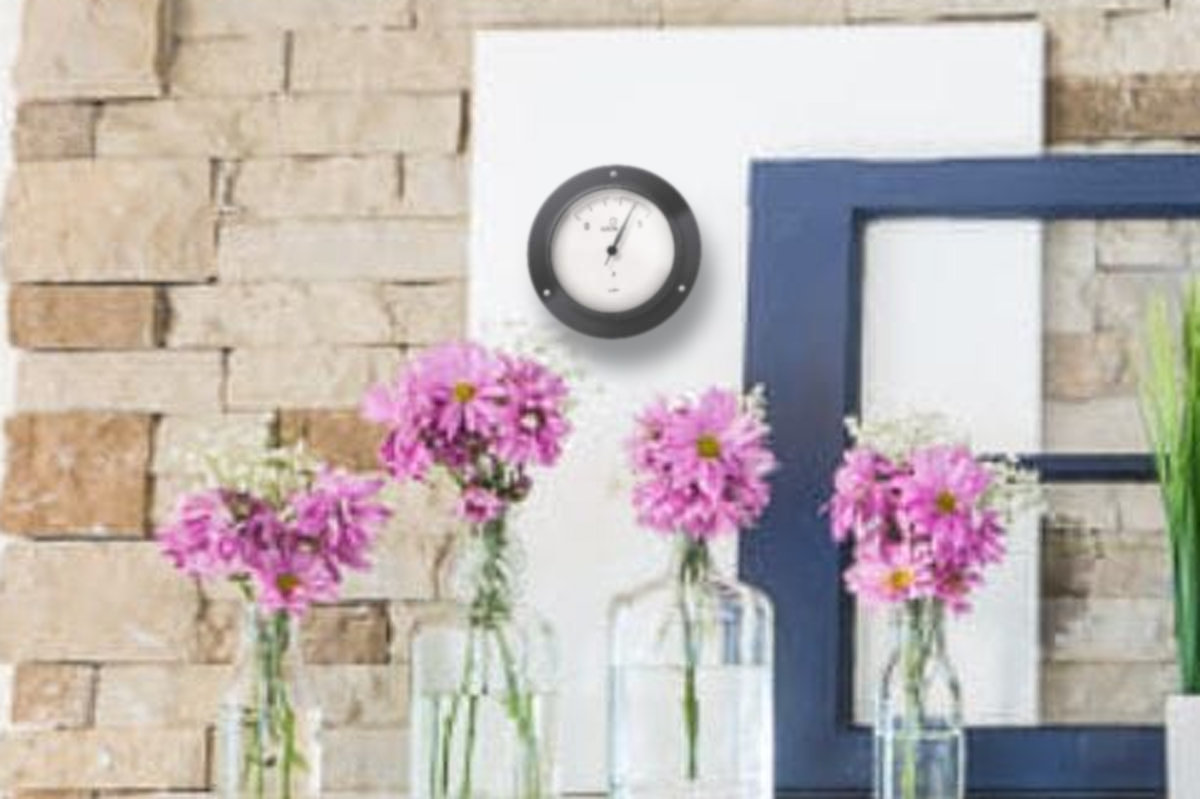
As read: 4 (A)
